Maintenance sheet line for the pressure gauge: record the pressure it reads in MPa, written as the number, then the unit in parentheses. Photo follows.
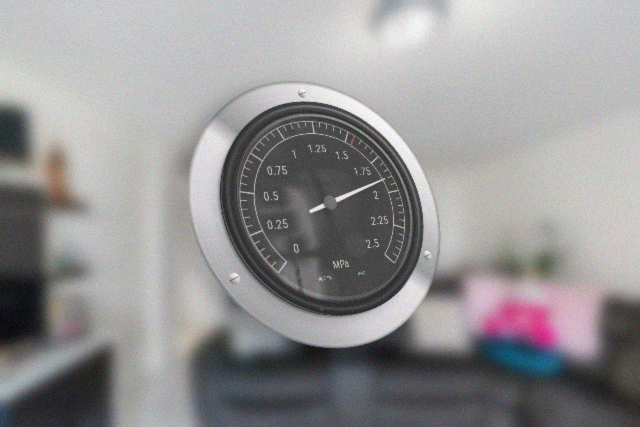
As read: 1.9 (MPa)
